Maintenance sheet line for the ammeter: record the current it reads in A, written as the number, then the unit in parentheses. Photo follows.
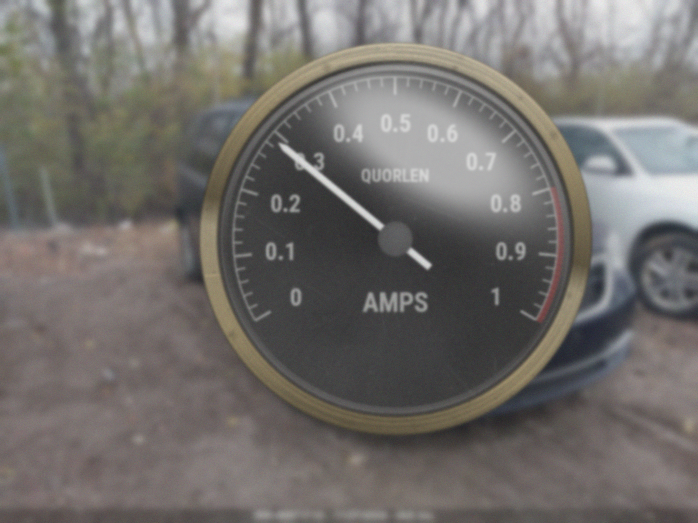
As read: 0.29 (A)
